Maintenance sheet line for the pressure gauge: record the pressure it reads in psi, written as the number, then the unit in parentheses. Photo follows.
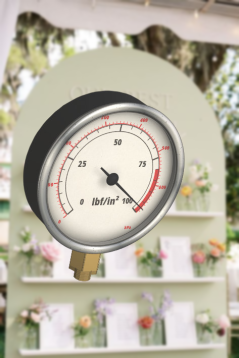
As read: 97.5 (psi)
